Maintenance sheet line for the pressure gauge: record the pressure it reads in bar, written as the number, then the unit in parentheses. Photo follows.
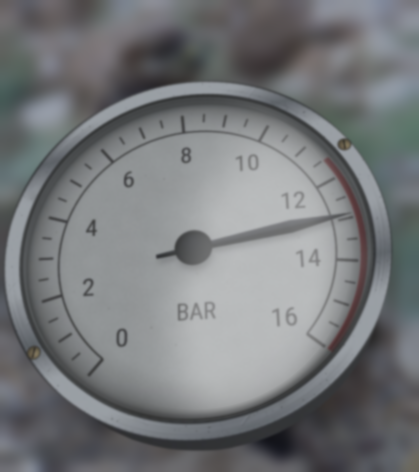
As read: 13 (bar)
